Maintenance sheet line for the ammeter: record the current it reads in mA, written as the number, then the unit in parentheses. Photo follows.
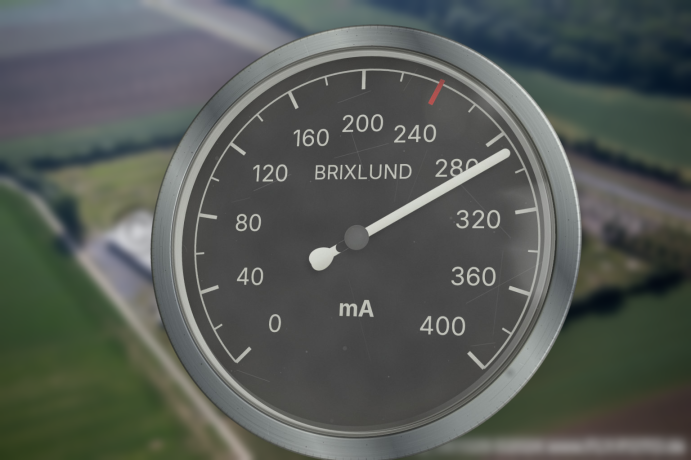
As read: 290 (mA)
